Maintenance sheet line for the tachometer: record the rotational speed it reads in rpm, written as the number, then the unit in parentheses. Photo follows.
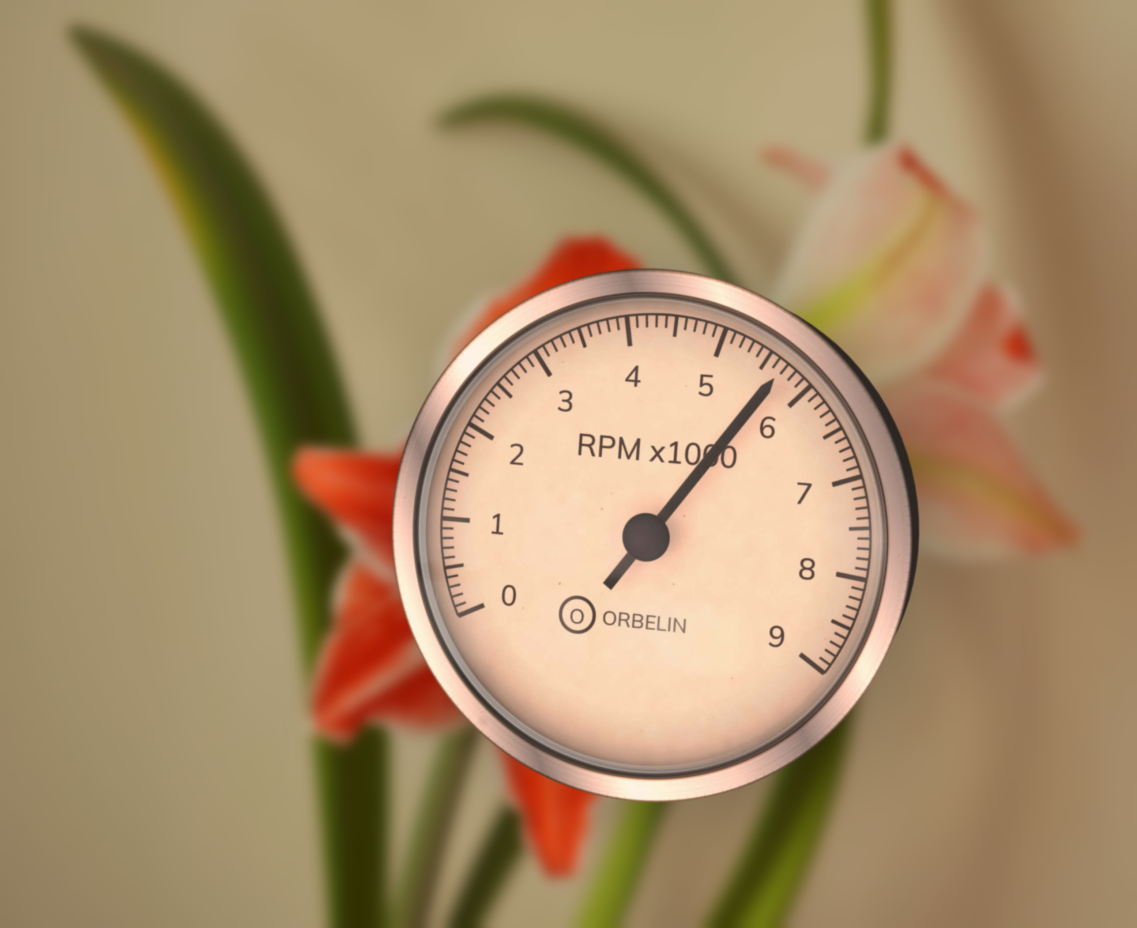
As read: 5700 (rpm)
